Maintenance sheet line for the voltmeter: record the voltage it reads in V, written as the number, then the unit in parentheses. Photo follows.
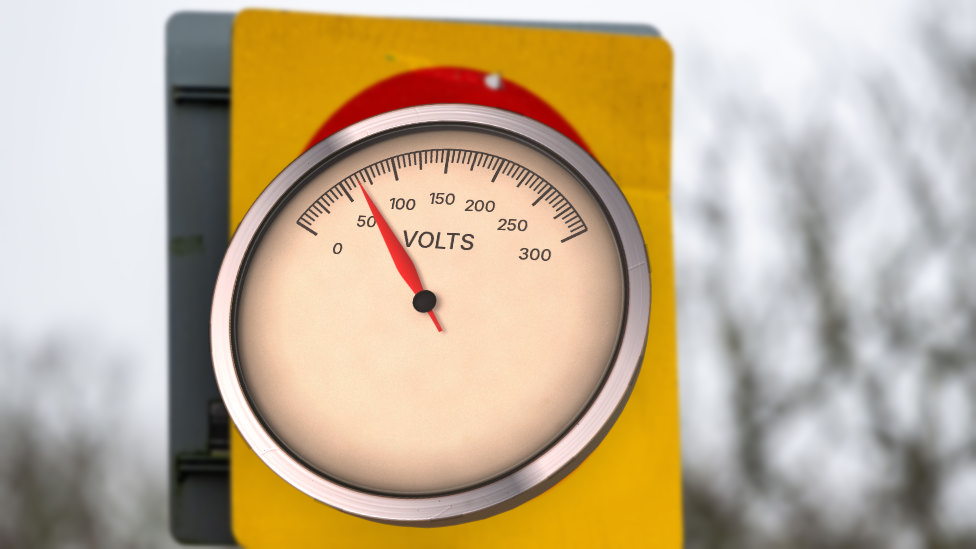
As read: 65 (V)
